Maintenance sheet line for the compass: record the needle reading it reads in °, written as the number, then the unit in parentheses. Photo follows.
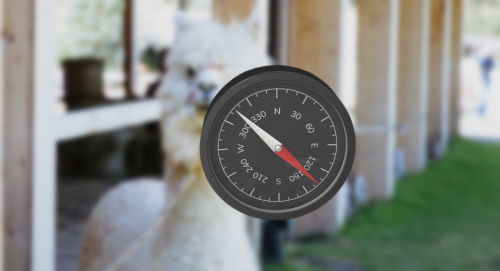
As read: 135 (°)
